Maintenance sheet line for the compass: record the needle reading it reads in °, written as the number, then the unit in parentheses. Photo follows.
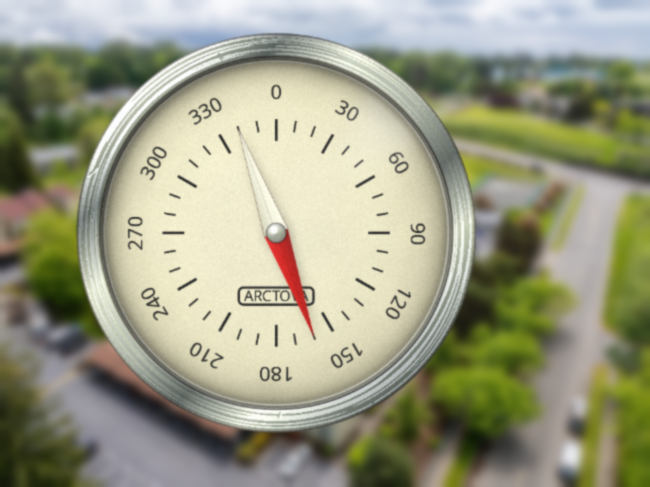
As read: 160 (°)
